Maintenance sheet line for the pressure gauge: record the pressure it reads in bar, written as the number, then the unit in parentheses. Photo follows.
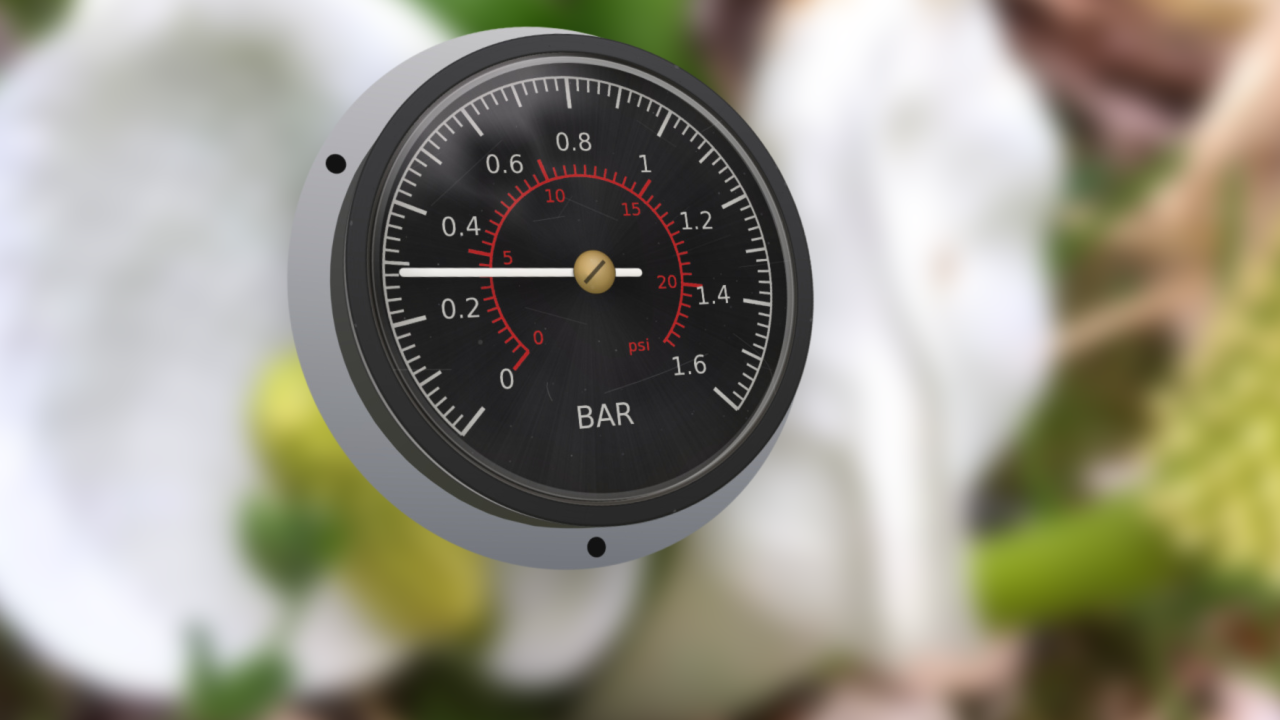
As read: 0.28 (bar)
